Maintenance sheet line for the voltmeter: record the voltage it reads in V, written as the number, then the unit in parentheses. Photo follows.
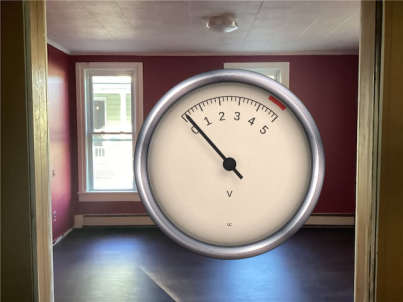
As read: 0.2 (V)
